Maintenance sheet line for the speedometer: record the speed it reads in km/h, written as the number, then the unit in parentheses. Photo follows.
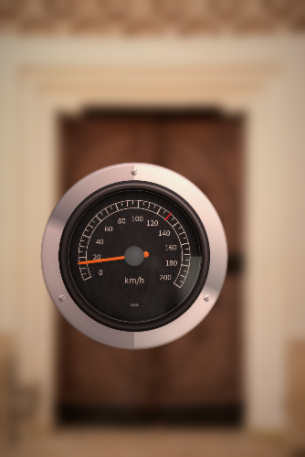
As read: 15 (km/h)
